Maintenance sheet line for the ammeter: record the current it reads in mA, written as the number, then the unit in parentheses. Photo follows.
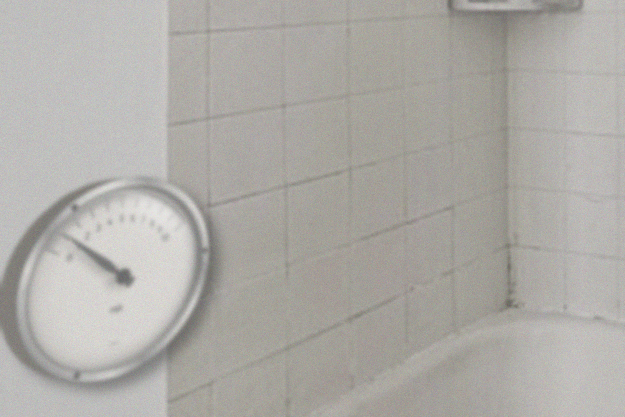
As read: 1 (mA)
